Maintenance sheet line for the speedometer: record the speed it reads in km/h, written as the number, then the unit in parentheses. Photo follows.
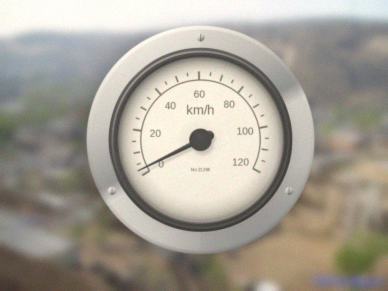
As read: 2.5 (km/h)
